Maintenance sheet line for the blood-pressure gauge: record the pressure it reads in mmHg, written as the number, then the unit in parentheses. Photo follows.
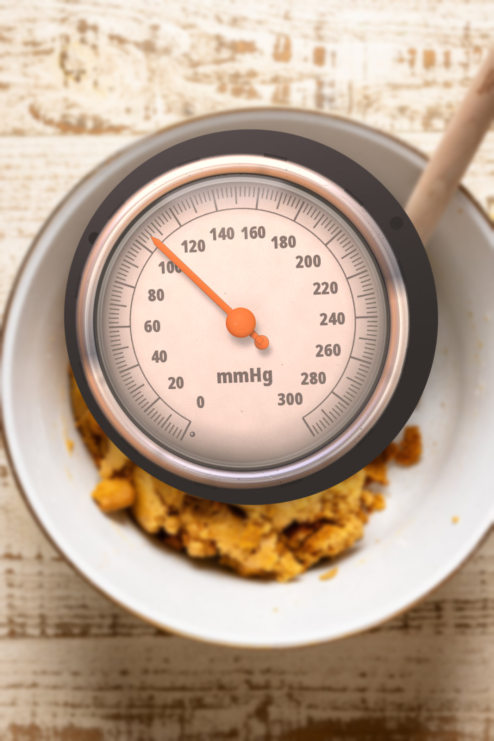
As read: 106 (mmHg)
